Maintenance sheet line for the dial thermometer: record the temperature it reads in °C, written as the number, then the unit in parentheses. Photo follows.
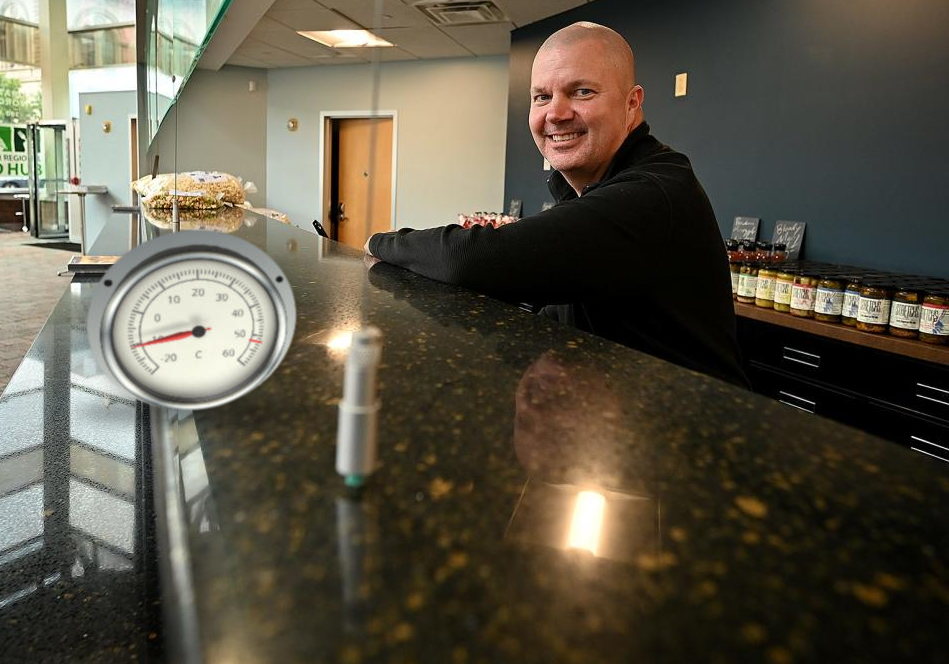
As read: -10 (°C)
